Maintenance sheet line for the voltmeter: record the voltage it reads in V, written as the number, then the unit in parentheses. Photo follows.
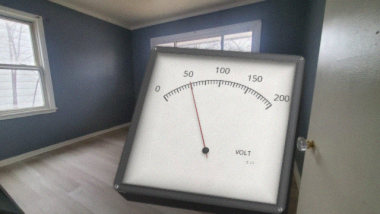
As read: 50 (V)
